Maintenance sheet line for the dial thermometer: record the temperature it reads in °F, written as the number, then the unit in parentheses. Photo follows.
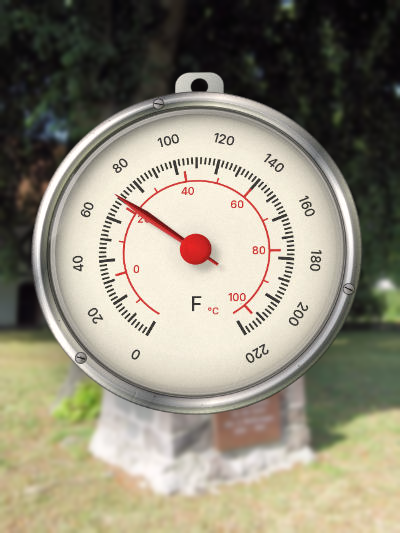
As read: 70 (°F)
